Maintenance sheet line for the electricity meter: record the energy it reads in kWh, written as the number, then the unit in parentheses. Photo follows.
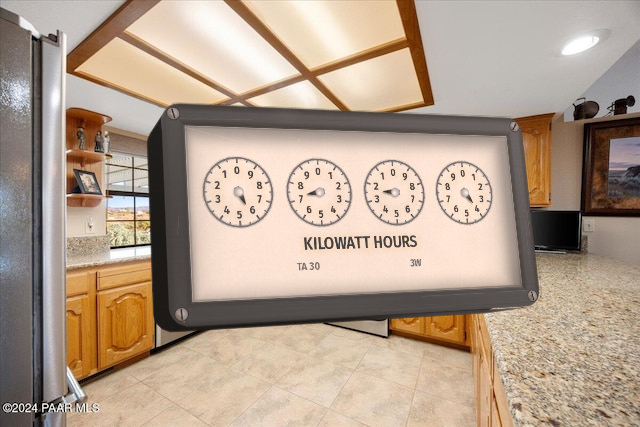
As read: 5724 (kWh)
